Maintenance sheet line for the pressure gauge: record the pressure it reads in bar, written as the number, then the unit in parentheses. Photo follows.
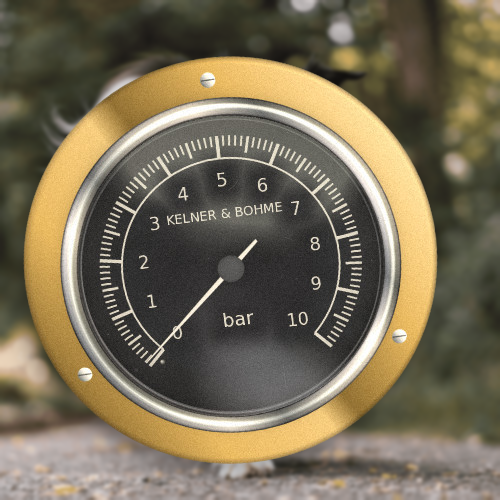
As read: 0.1 (bar)
